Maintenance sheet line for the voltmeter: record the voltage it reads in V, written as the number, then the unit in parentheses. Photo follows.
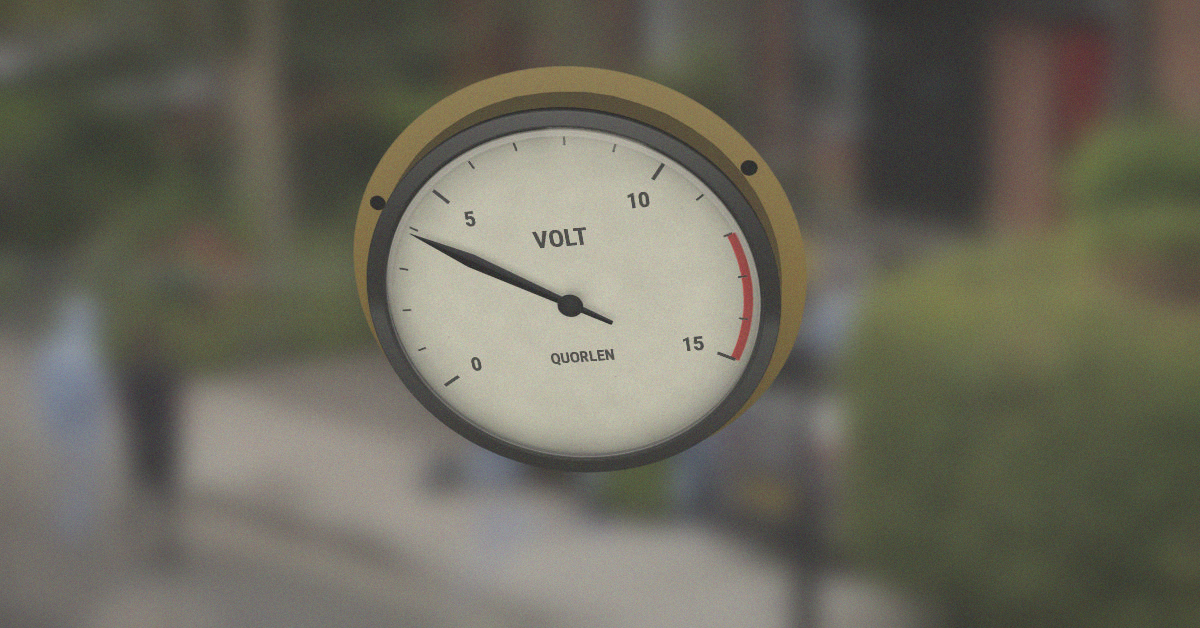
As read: 4 (V)
